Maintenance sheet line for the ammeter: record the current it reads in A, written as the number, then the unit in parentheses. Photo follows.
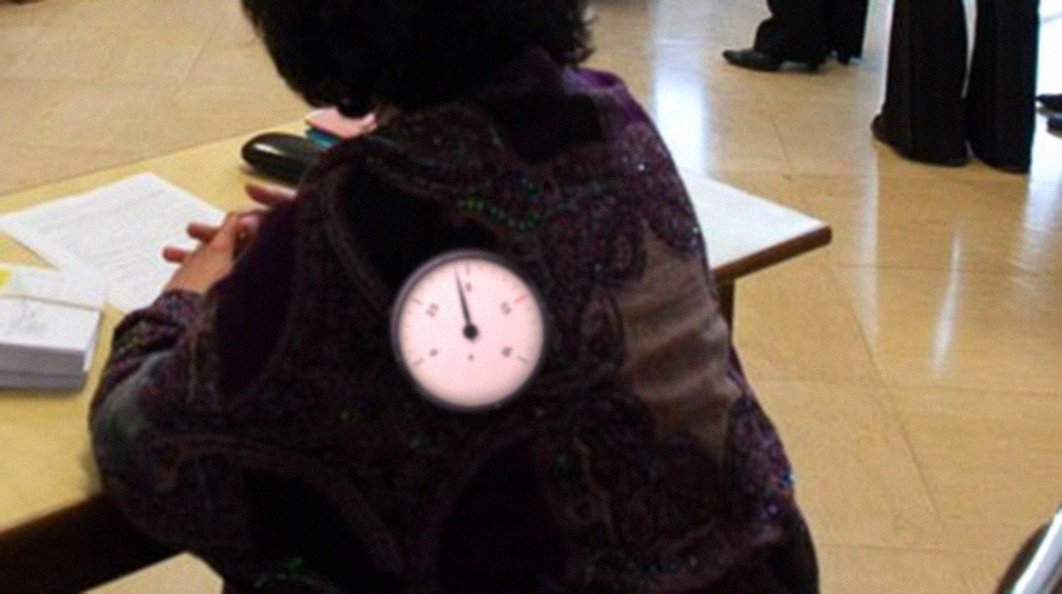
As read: 4.5 (A)
